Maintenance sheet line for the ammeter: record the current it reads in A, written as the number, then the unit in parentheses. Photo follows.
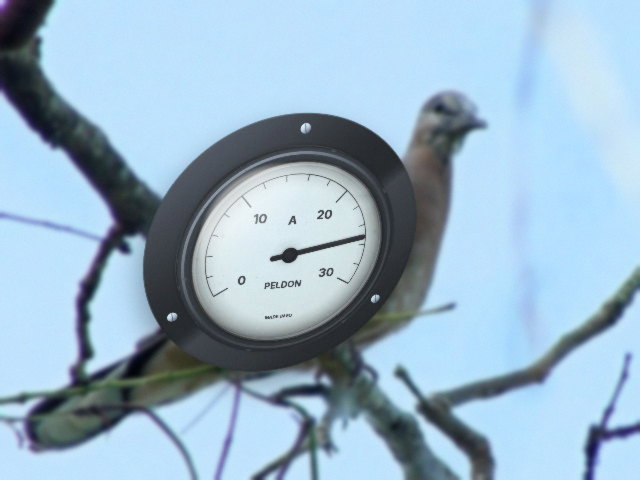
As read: 25 (A)
